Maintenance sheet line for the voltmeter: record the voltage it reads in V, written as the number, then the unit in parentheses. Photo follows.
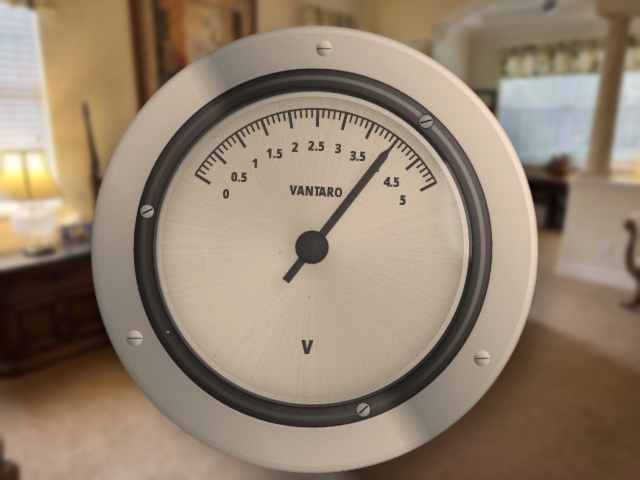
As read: 4 (V)
